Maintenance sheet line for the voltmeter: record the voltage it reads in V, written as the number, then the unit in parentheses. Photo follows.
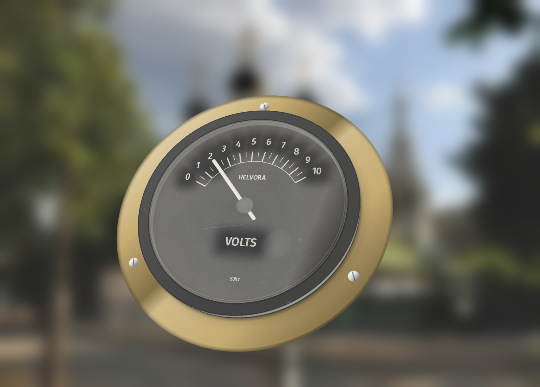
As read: 2 (V)
